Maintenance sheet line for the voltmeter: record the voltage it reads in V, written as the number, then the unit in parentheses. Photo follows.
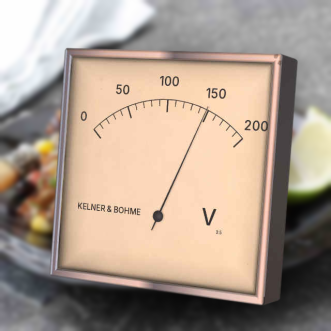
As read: 150 (V)
